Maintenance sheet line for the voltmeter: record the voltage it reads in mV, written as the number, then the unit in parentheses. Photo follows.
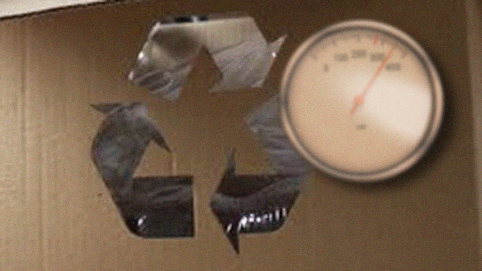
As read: 350 (mV)
